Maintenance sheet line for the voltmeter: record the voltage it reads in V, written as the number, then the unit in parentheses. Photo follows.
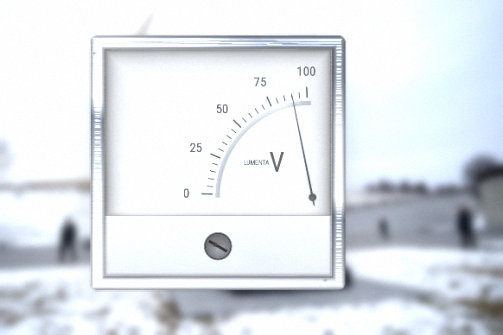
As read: 90 (V)
